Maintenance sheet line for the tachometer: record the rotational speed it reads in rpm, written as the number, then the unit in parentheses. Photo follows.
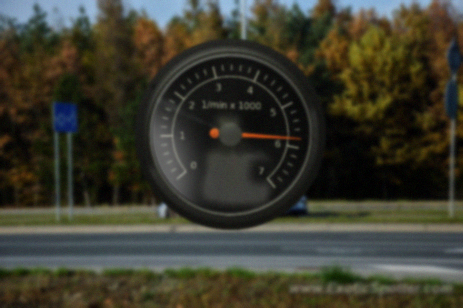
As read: 5800 (rpm)
